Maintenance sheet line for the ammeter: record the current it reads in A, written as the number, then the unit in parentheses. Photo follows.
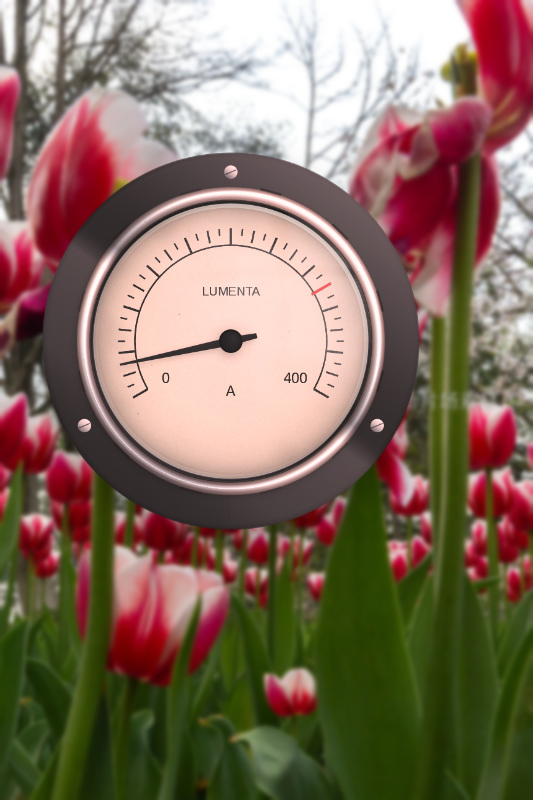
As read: 30 (A)
